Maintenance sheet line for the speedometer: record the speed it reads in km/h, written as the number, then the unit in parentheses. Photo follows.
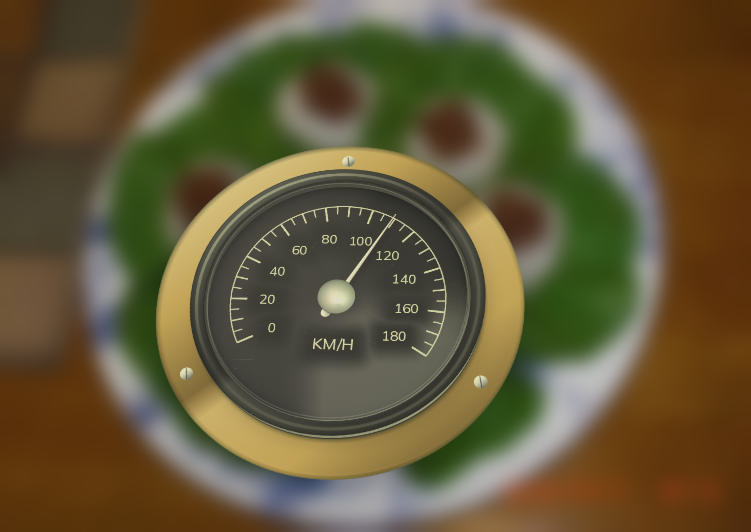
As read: 110 (km/h)
